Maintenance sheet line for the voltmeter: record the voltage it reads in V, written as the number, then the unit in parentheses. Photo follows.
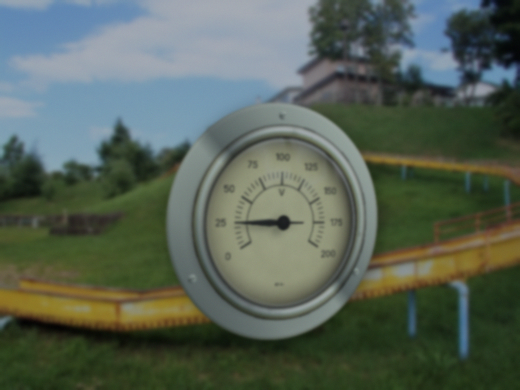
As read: 25 (V)
